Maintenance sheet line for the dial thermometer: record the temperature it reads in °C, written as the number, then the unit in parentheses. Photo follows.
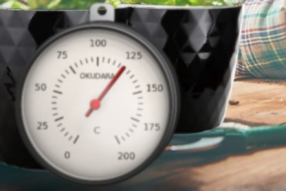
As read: 125 (°C)
